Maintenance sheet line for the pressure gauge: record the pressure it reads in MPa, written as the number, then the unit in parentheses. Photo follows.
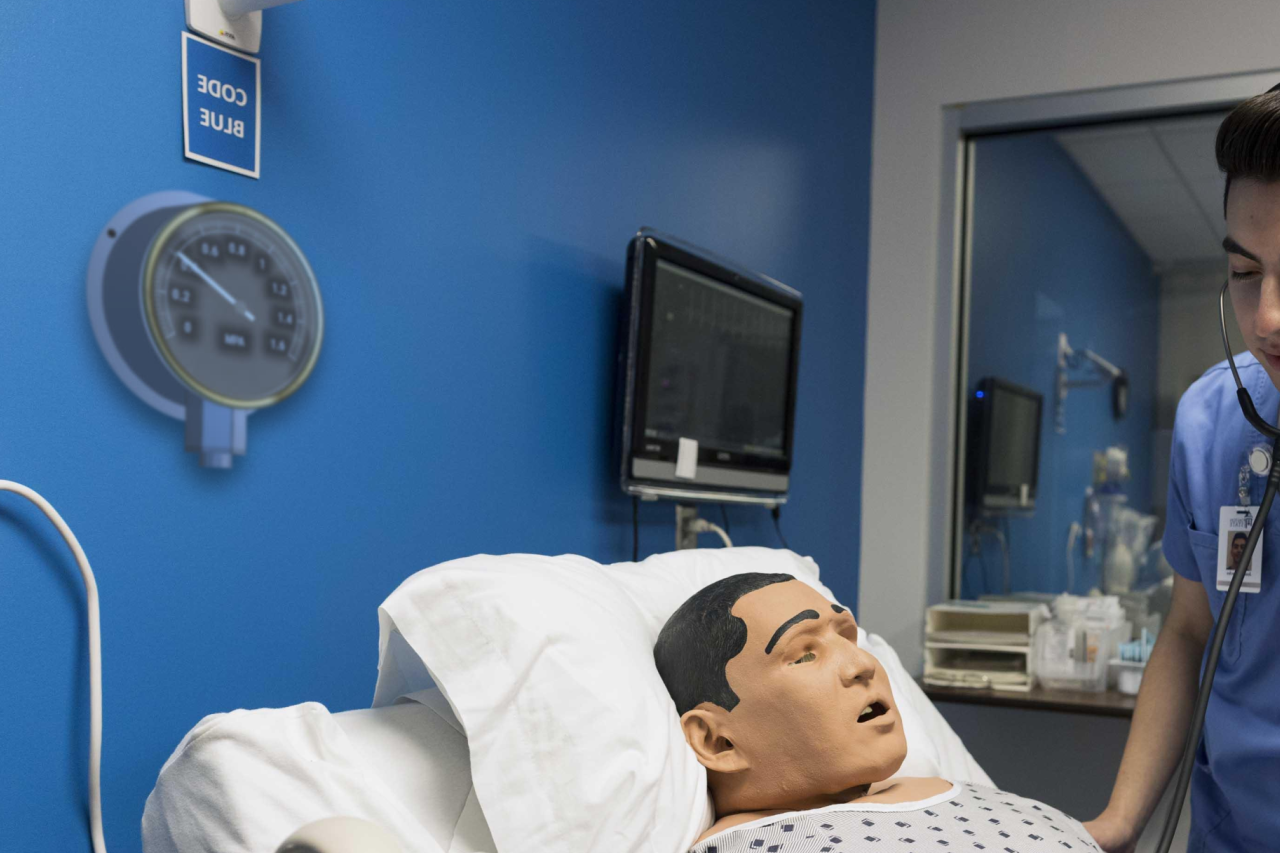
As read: 0.4 (MPa)
